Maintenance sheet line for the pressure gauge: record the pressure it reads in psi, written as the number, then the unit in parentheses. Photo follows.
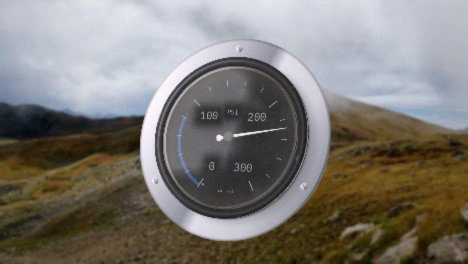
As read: 230 (psi)
